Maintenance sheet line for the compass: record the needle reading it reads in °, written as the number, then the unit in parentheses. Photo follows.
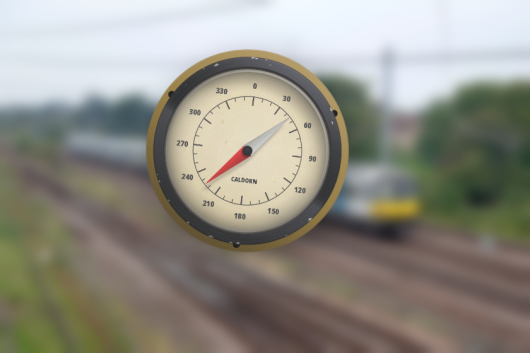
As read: 225 (°)
